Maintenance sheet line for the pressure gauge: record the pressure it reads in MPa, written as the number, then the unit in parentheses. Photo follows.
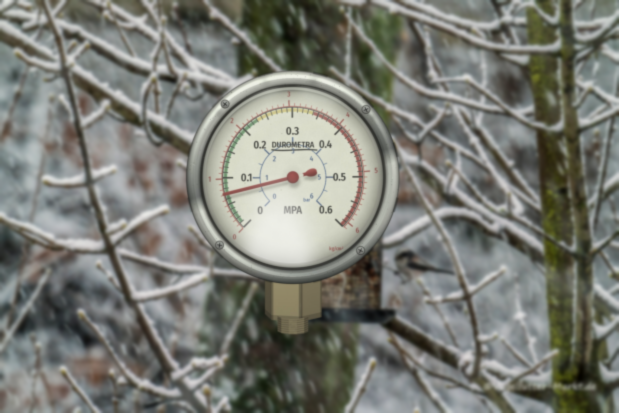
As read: 0.07 (MPa)
